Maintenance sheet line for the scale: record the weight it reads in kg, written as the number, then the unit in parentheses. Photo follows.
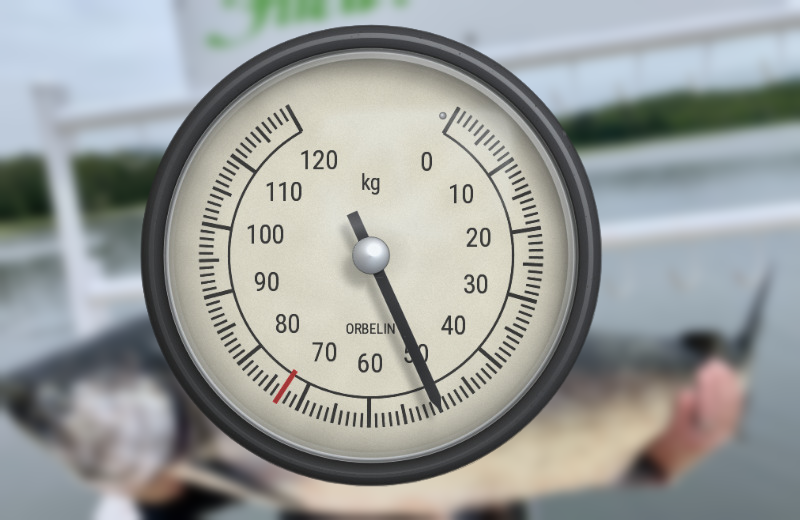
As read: 50 (kg)
